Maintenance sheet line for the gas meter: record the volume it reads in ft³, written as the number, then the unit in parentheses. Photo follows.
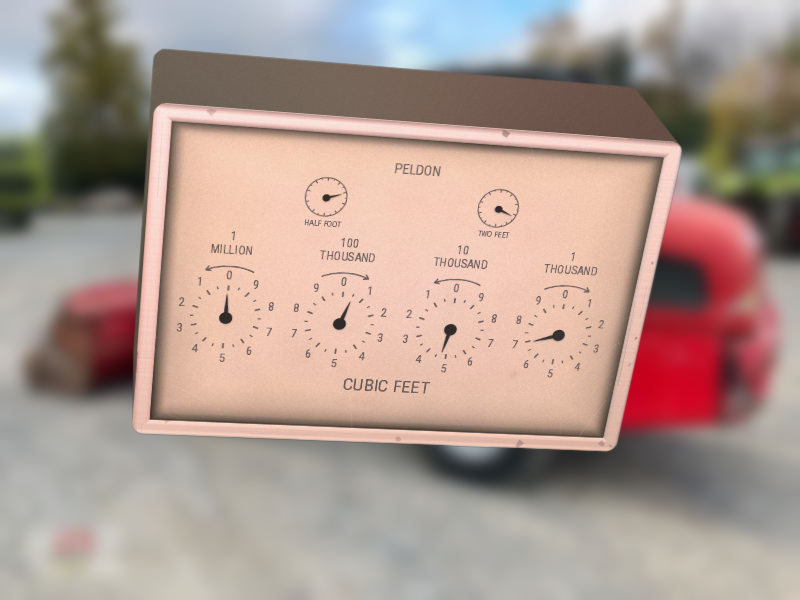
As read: 4700 (ft³)
